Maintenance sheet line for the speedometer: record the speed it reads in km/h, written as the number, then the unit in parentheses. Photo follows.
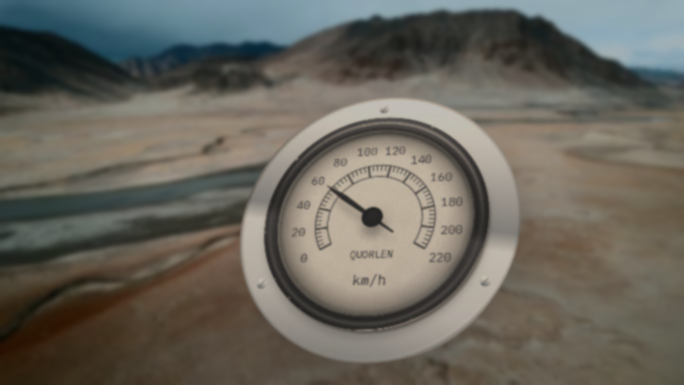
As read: 60 (km/h)
